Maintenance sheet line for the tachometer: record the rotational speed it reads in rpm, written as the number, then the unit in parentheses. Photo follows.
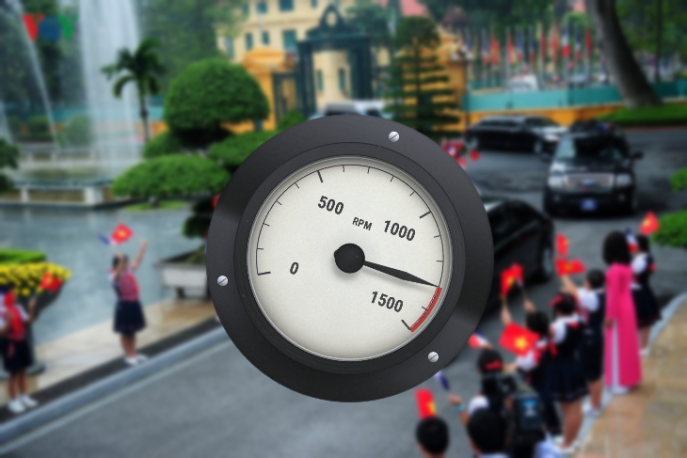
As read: 1300 (rpm)
